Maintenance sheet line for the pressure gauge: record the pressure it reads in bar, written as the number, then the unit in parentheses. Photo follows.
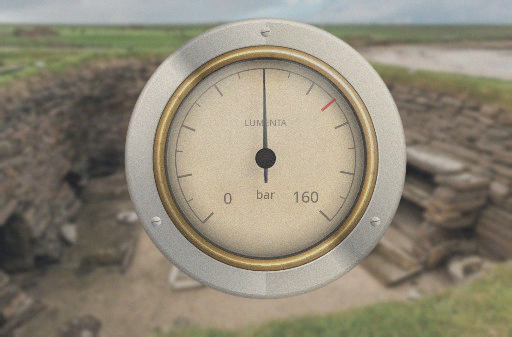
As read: 80 (bar)
